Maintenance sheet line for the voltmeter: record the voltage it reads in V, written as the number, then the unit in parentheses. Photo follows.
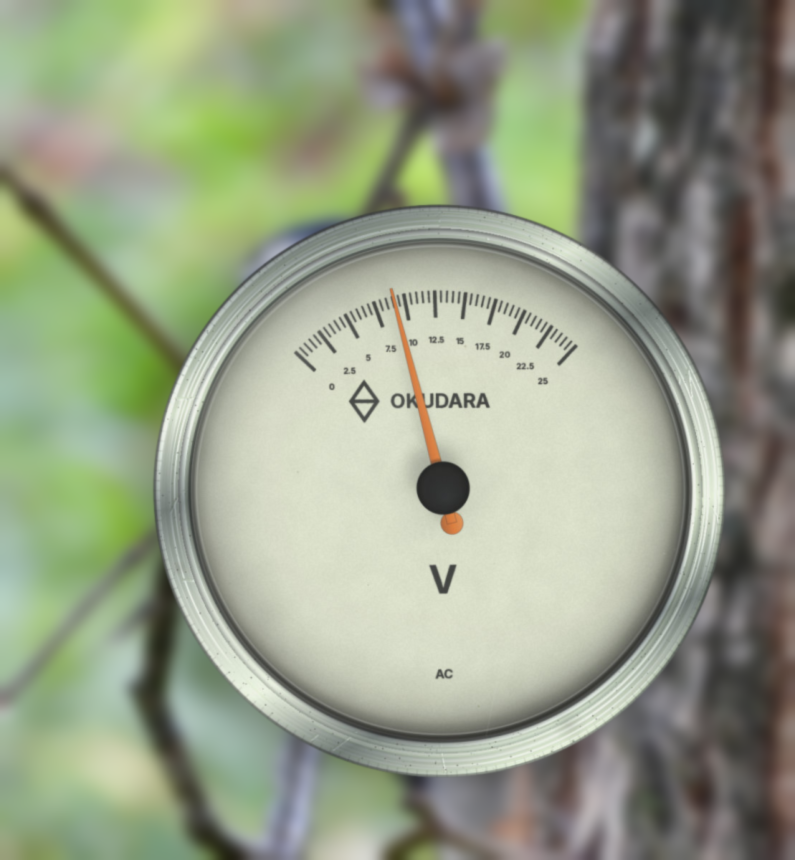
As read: 9 (V)
